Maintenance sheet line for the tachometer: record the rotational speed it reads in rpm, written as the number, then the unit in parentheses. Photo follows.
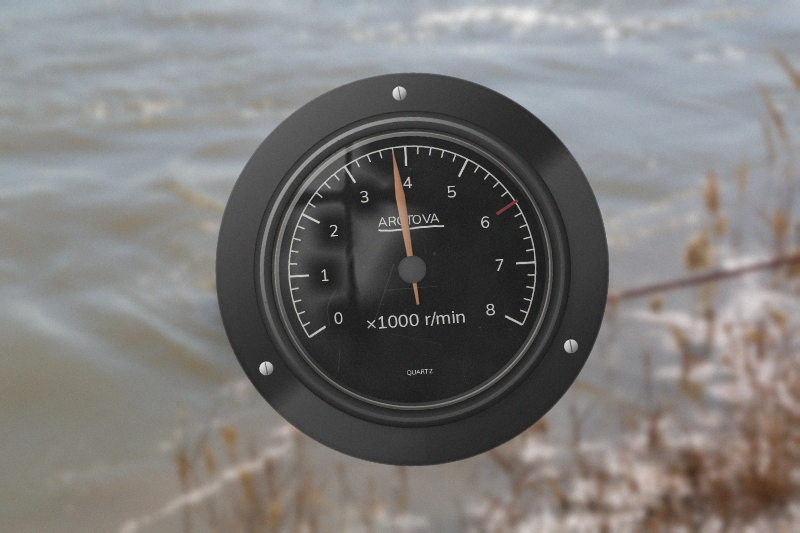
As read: 3800 (rpm)
